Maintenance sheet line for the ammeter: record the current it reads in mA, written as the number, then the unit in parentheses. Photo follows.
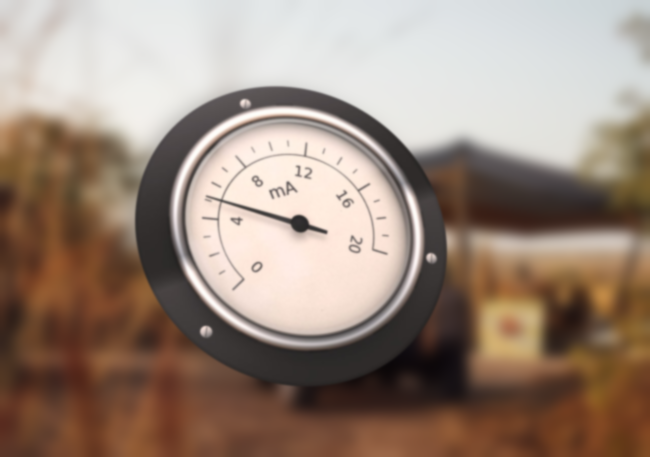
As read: 5 (mA)
